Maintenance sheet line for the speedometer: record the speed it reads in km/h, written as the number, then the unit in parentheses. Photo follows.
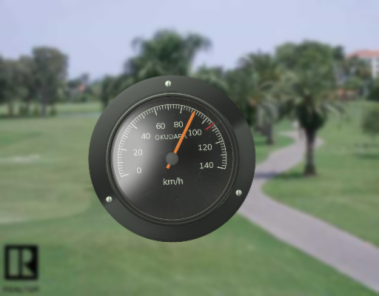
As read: 90 (km/h)
